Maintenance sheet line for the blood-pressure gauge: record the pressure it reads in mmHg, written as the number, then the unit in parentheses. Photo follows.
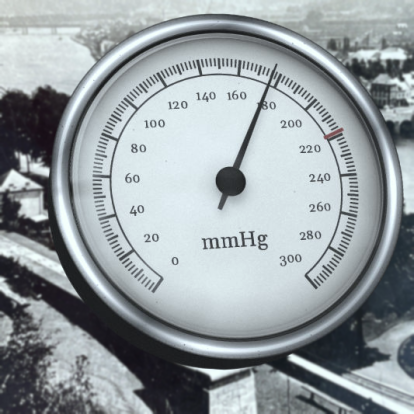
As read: 176 (mmHg)
